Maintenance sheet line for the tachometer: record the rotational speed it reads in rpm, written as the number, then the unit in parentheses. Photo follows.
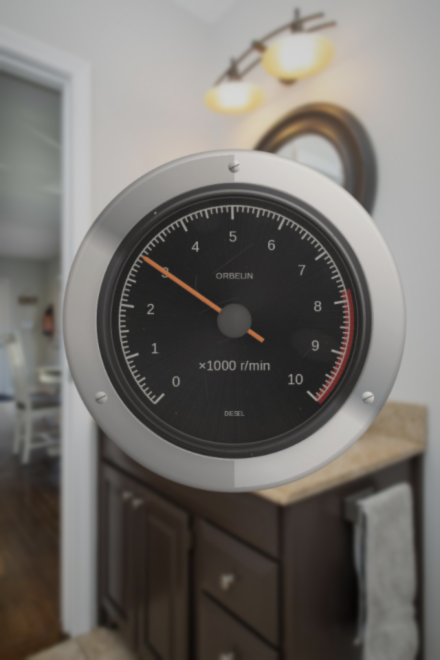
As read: 3000 (rpm)
